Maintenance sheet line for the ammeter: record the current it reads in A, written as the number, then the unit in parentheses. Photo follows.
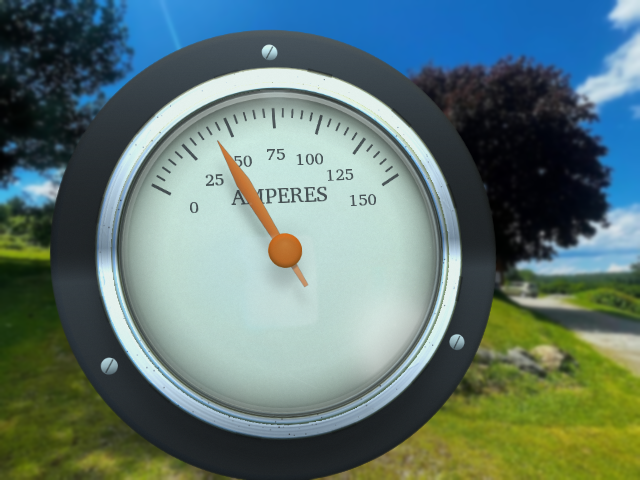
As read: 40 (A)
